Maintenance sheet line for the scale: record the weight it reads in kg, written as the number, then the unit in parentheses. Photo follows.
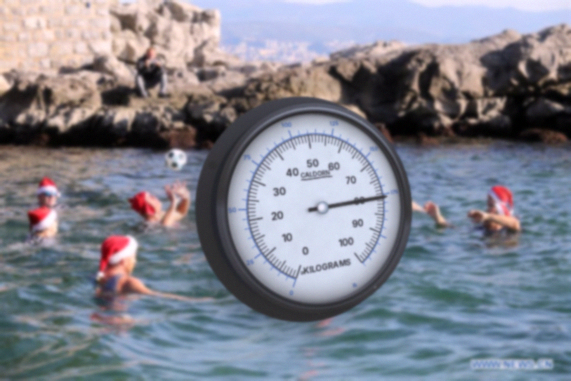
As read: 80 (kg)
